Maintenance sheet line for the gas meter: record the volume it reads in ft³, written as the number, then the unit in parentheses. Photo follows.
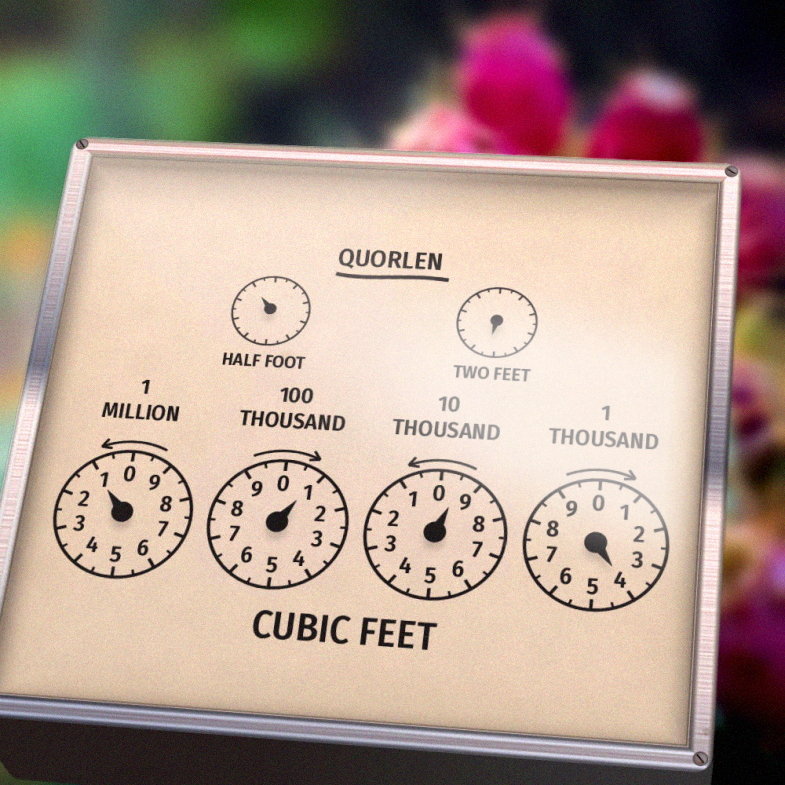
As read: 109400 (ft³)
